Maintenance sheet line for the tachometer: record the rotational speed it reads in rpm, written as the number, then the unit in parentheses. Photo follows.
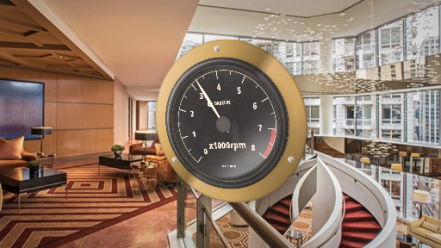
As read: 3250 (rpm)
